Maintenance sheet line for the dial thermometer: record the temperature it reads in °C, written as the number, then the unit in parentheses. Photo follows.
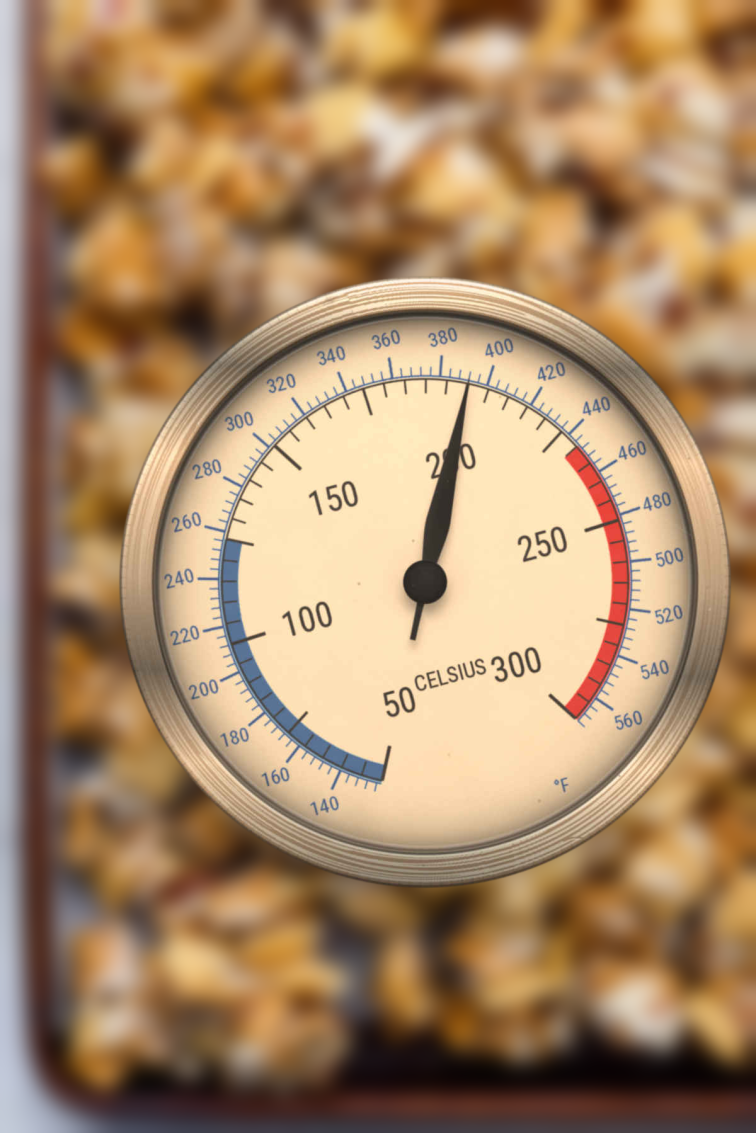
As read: 200 (°C)
